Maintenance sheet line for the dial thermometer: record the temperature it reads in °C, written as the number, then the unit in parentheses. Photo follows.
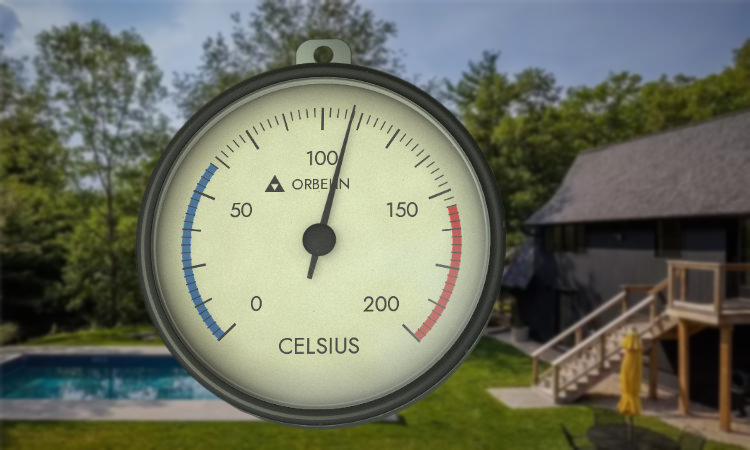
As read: 110 (°C)
